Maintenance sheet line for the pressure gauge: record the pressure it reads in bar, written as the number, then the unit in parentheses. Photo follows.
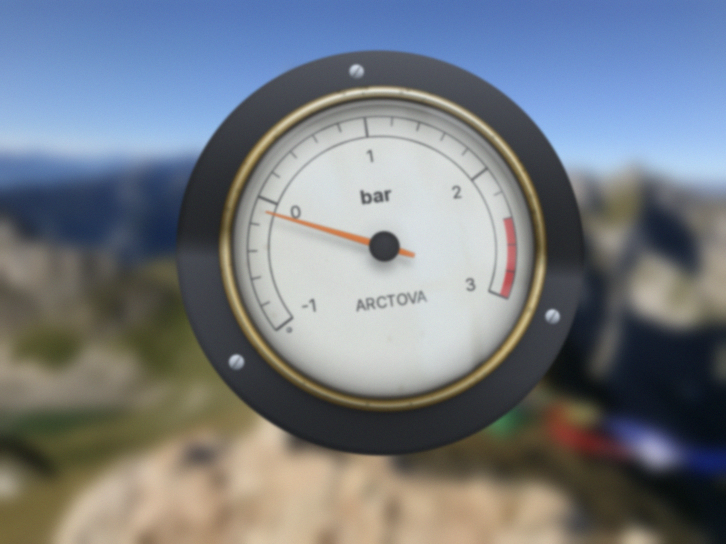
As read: -0.1 (bar)
